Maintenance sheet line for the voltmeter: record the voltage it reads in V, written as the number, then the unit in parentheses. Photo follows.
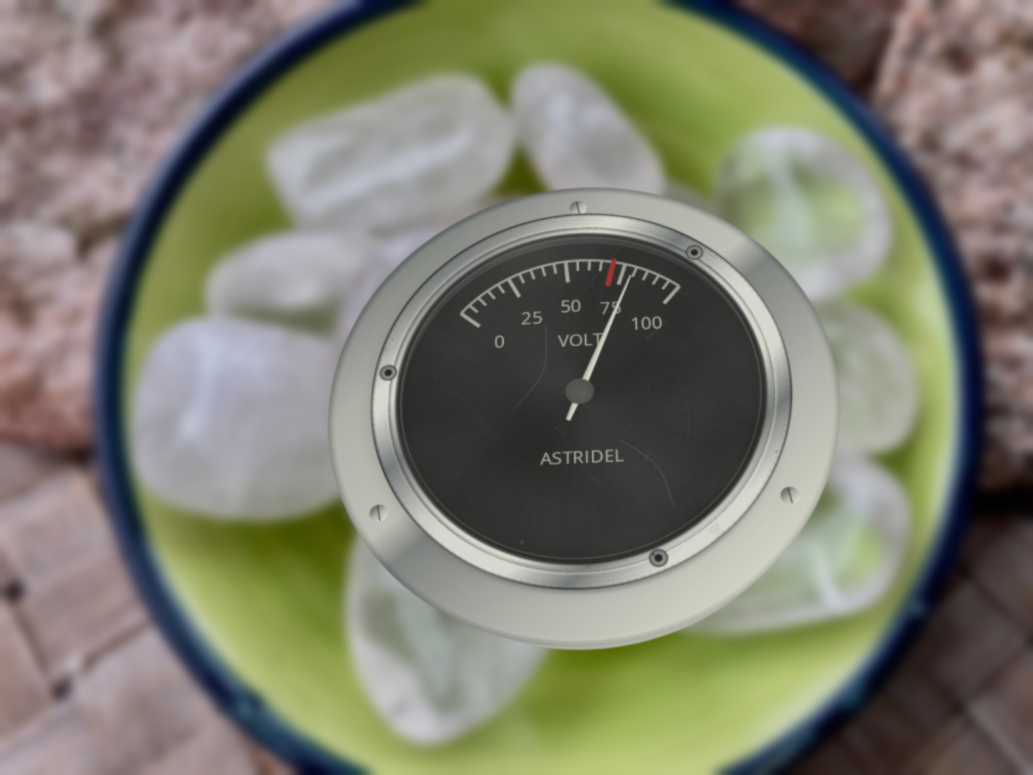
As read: 80 (V)
